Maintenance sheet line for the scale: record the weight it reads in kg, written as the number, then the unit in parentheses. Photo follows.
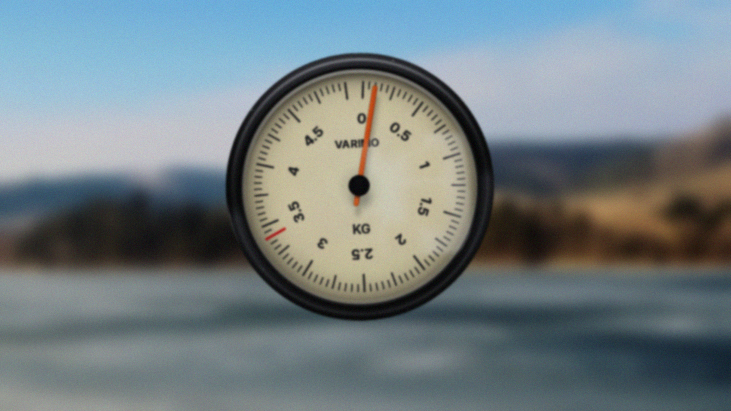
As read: 0.1 (kg)
